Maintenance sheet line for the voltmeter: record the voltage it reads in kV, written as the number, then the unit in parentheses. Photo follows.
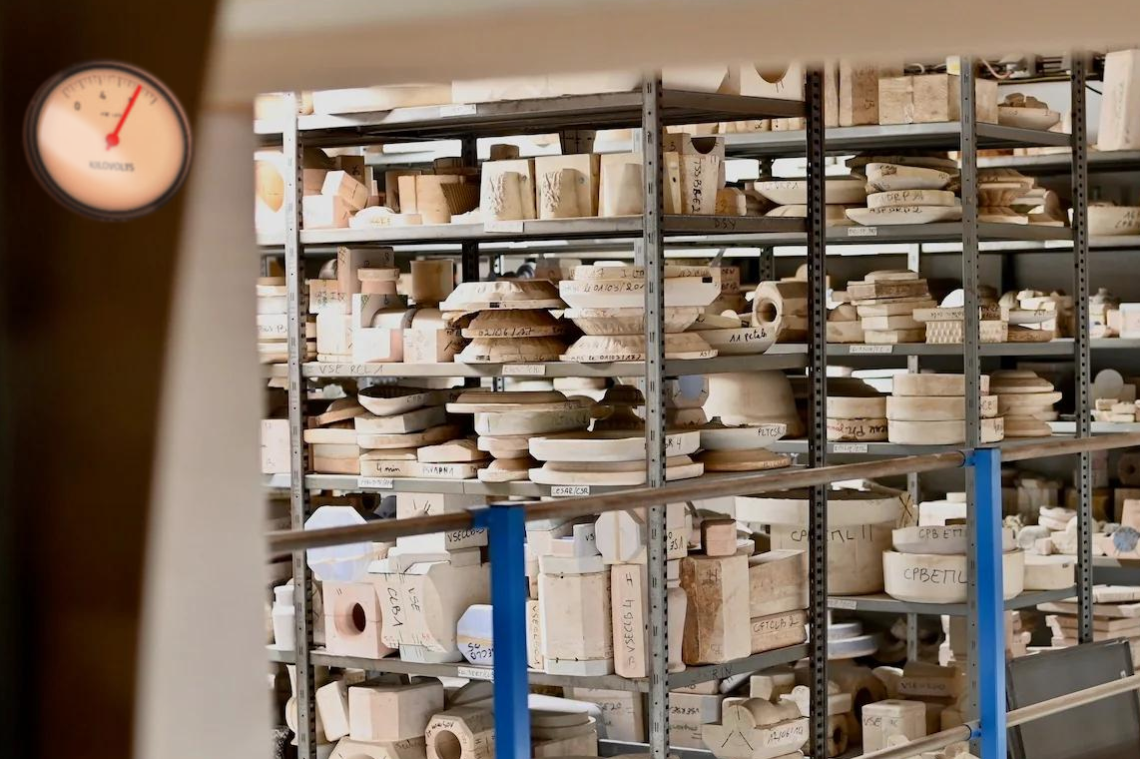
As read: 8 (kV)
